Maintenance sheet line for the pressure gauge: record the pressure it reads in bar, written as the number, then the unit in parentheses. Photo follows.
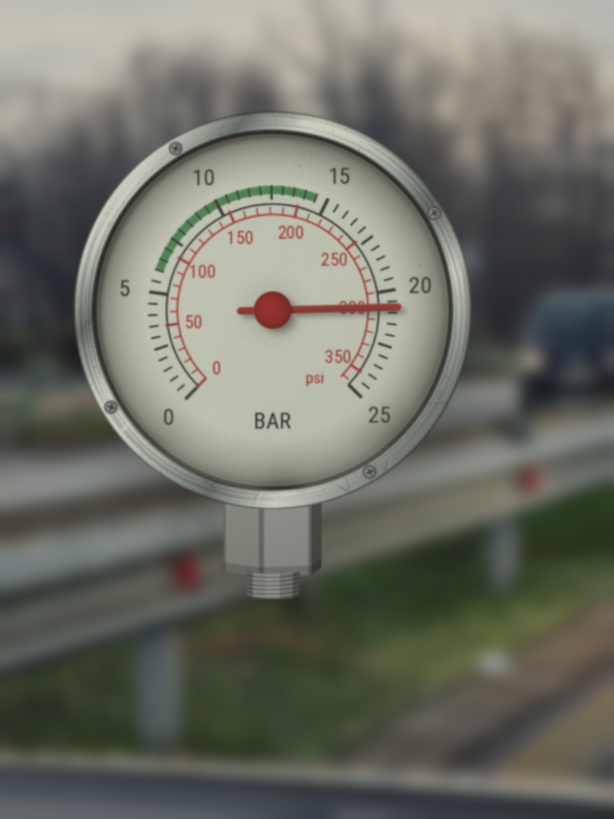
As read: 20.75 (bar)
